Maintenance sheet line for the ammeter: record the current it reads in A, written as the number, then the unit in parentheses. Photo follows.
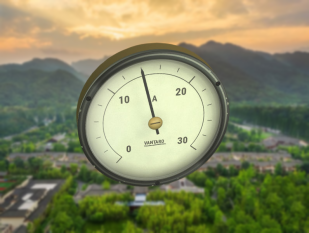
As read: 14 (A)
